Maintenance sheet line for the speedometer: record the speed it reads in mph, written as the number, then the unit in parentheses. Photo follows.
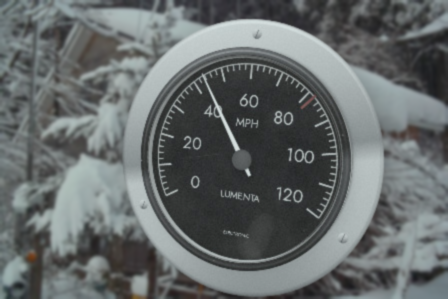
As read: 44 (mph)
